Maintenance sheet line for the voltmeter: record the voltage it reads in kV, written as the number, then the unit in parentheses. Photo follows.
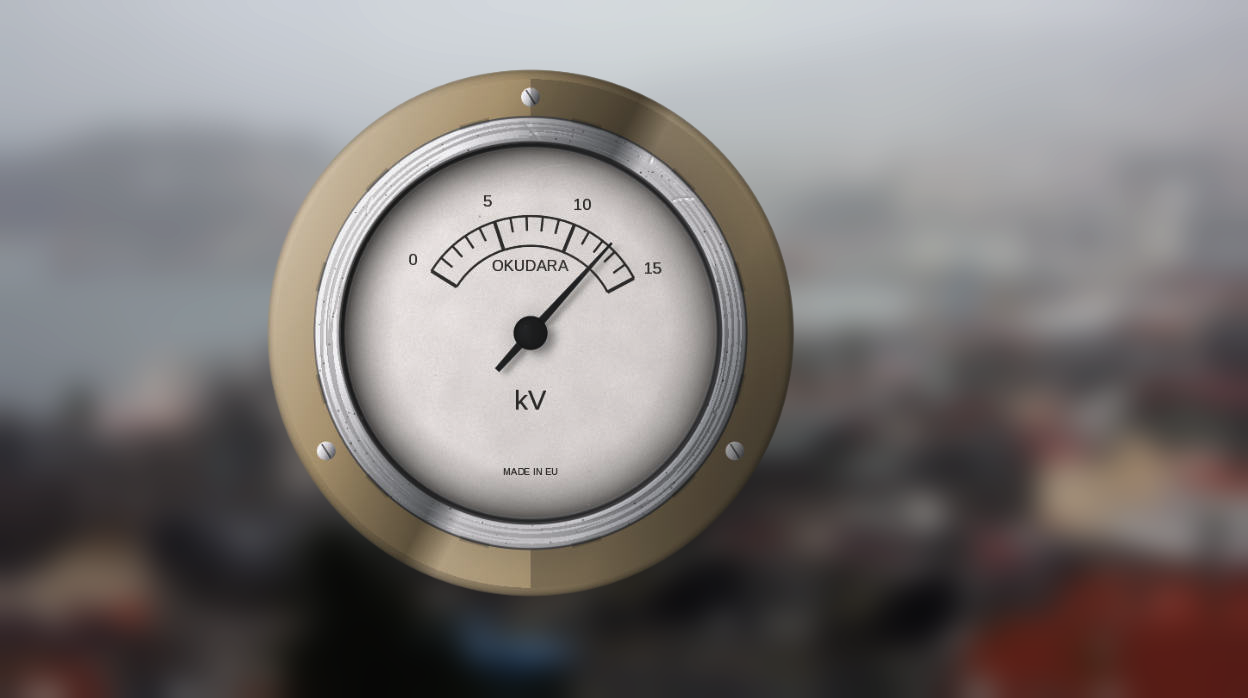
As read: 12.5 (kV)
